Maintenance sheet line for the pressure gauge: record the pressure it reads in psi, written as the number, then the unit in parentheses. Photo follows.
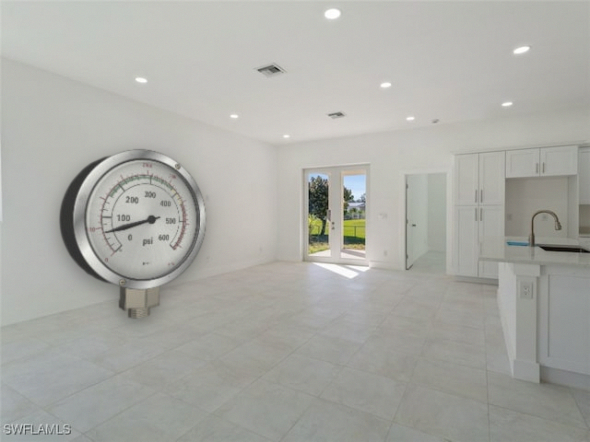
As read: 60 (psi)
